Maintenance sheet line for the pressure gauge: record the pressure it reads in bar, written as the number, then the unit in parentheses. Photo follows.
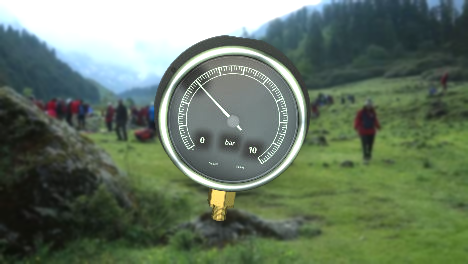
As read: 3 (bar)
